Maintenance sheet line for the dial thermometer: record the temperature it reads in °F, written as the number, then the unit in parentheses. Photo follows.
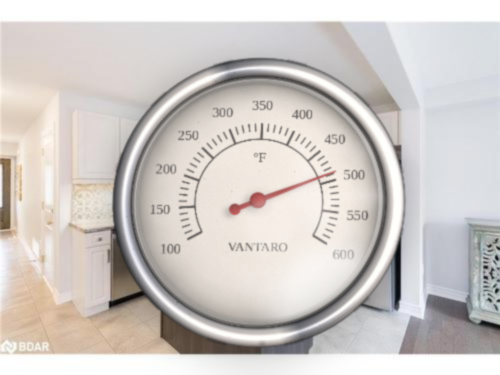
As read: 490 (°F)
